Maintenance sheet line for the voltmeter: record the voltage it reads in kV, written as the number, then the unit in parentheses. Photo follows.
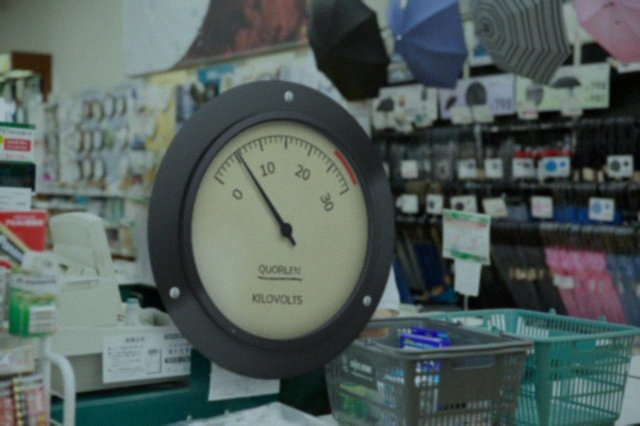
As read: 5 (kV)
